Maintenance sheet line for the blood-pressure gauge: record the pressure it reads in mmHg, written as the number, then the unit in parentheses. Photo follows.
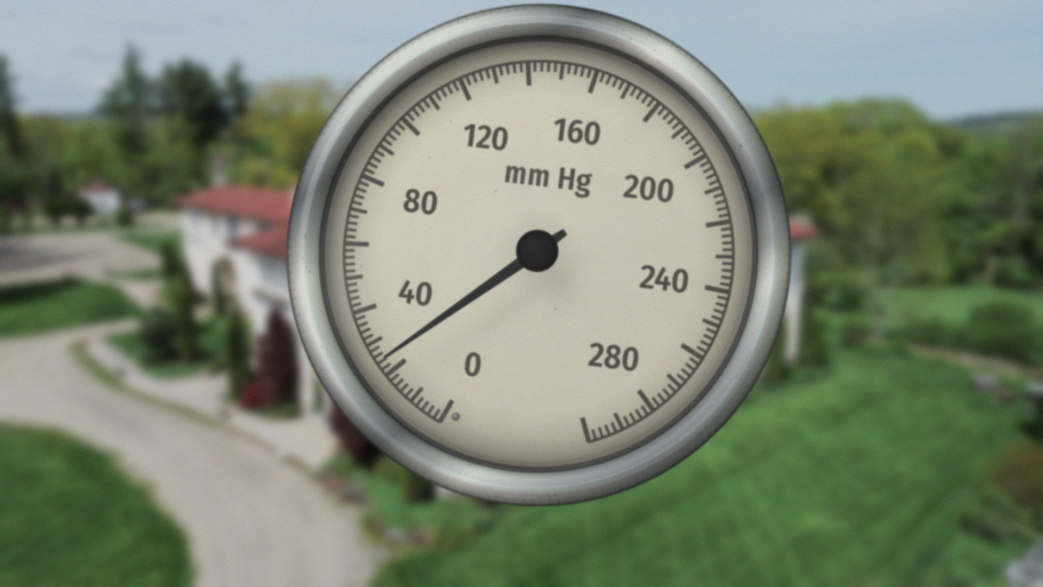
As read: 24 (mmHg)
